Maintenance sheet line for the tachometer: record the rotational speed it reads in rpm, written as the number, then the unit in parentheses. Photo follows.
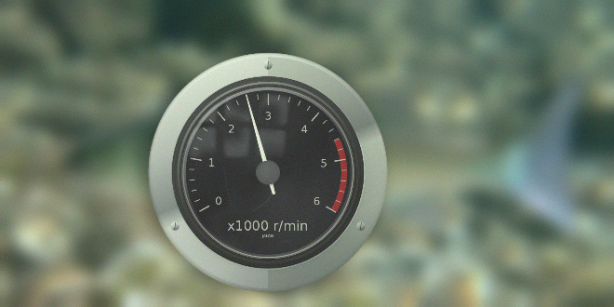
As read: 2600 (rpm)
